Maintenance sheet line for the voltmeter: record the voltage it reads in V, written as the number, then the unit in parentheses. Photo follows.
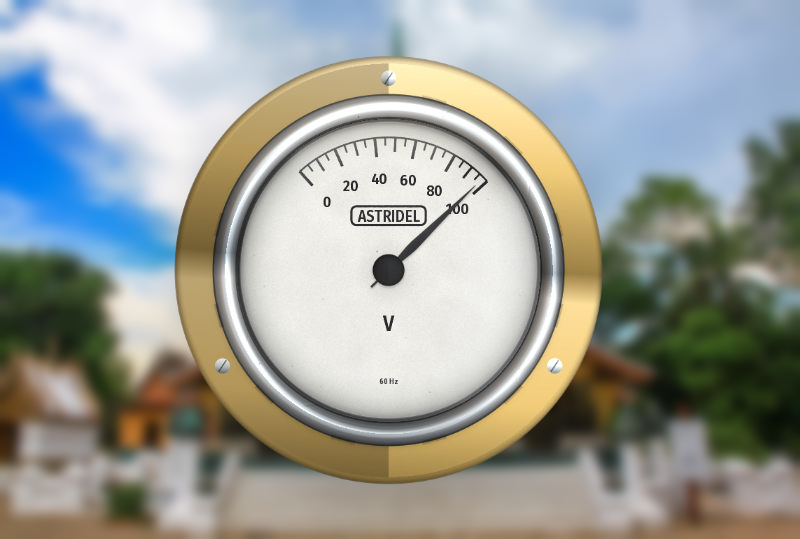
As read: 97.5 (V)
